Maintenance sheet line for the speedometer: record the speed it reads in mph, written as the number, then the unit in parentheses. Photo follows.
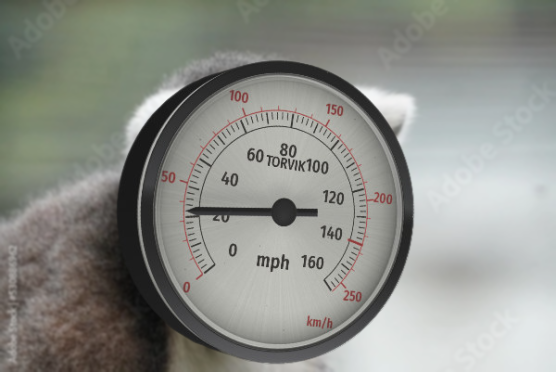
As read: 22 (mph)
